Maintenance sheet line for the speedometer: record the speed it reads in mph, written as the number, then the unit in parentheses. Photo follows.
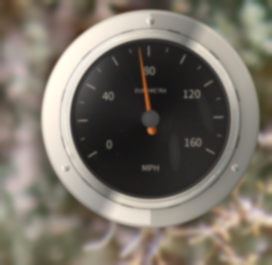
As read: 75 (mph)
